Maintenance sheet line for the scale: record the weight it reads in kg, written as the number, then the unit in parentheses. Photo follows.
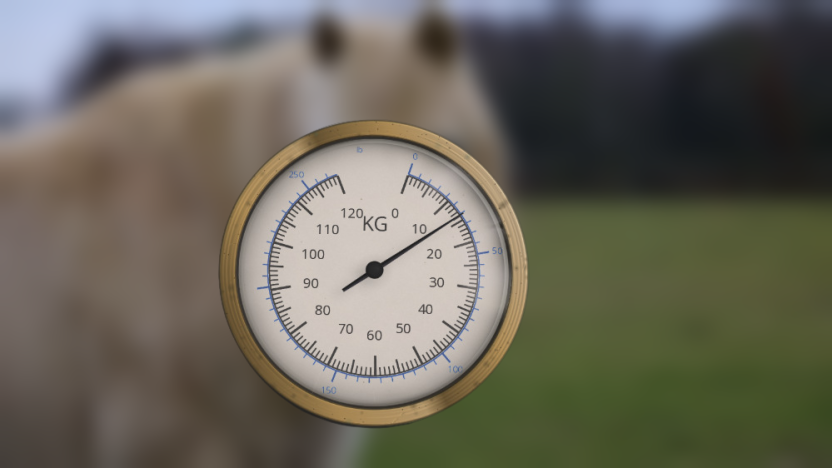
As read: 14 (kg)
